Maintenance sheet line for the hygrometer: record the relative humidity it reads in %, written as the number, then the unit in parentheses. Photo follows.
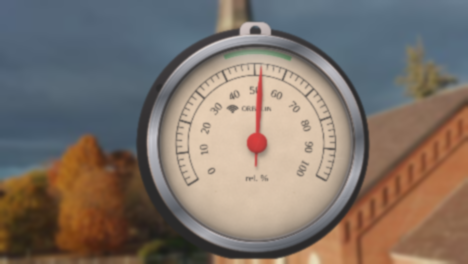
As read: 52 (%)
